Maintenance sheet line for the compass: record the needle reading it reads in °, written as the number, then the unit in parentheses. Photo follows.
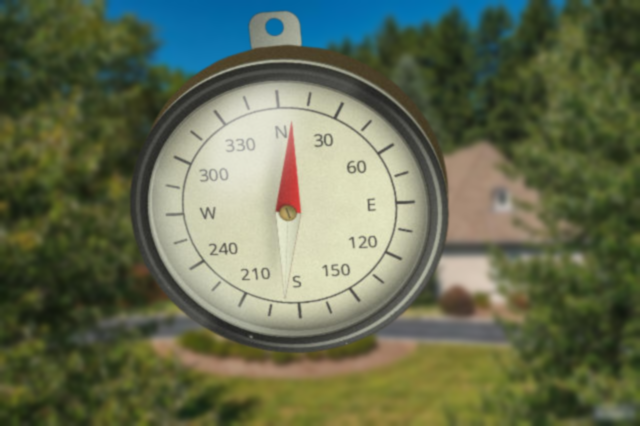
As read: 7.5 (°)
